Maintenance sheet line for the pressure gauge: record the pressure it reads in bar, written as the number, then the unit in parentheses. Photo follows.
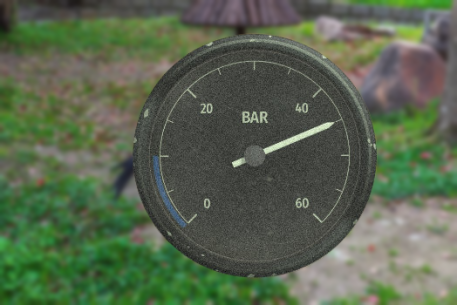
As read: 45 (bar)
